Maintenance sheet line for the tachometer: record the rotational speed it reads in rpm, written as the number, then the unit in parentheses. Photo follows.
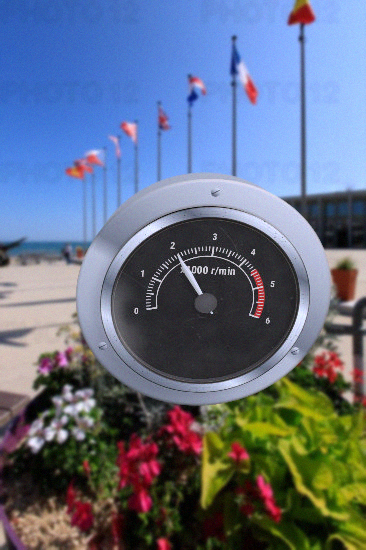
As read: 2000 (rpm)
